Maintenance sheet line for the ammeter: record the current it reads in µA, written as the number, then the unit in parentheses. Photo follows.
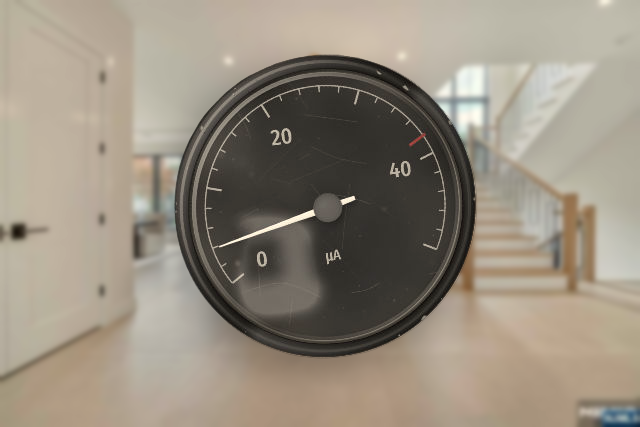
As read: 4 (µA)
